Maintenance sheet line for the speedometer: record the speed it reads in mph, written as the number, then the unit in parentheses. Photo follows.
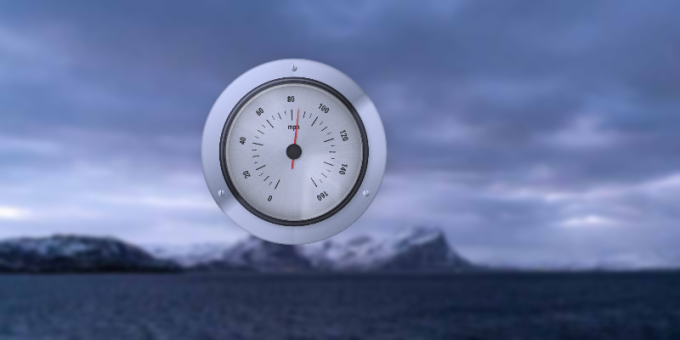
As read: 85 (mph)
